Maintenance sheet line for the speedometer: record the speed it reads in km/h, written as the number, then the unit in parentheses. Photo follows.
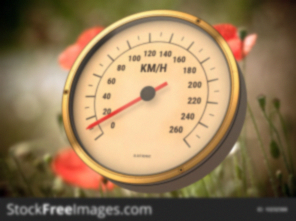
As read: 10 (km/h)
